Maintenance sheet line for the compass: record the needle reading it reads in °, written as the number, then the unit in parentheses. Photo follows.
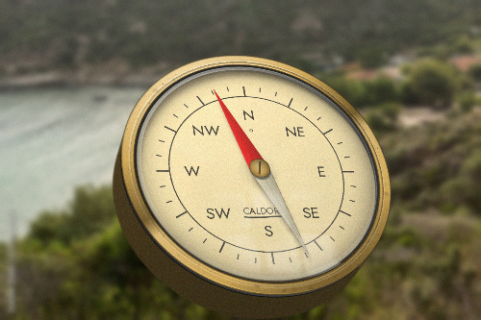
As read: 340 (°)
